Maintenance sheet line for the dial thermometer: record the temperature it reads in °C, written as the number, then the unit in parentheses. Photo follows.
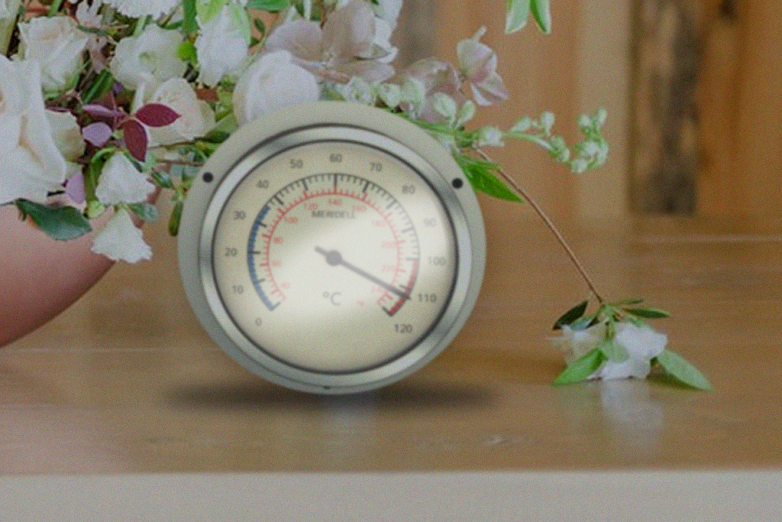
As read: 112 (°C)
